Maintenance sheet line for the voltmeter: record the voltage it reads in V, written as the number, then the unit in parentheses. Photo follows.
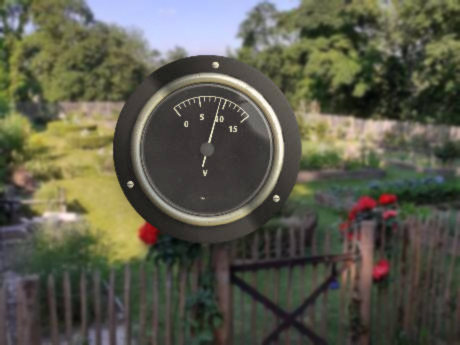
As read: 9 (V)
